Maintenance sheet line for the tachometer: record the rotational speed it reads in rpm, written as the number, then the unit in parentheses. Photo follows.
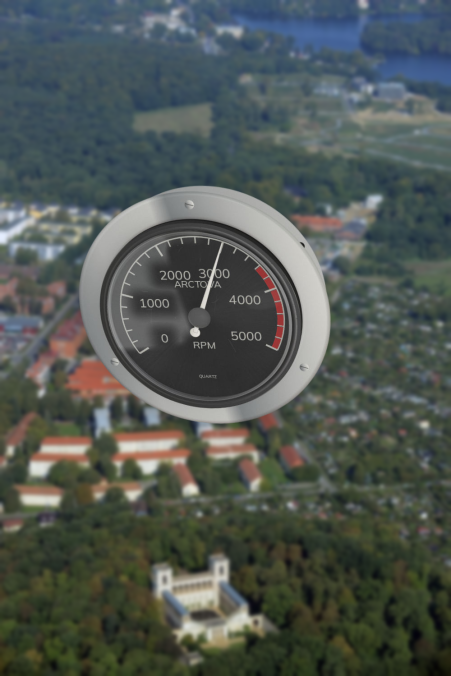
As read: 3000 (rpm)
